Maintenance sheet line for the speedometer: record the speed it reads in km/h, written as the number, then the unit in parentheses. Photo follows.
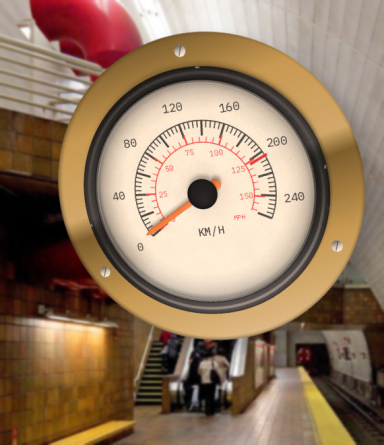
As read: 4 (km/h)
